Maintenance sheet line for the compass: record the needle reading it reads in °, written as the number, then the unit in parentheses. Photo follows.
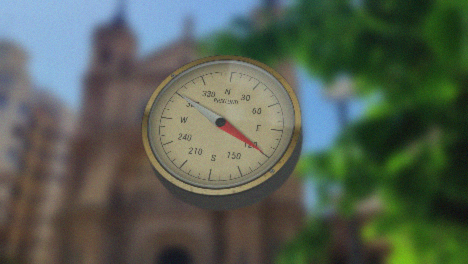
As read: 120 (°)
